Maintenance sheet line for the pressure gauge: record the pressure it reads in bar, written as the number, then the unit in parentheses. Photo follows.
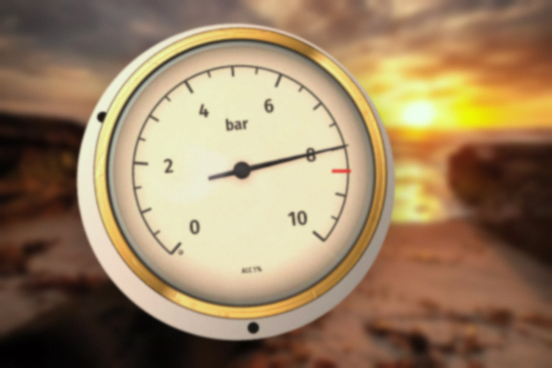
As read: 8 (bar)
